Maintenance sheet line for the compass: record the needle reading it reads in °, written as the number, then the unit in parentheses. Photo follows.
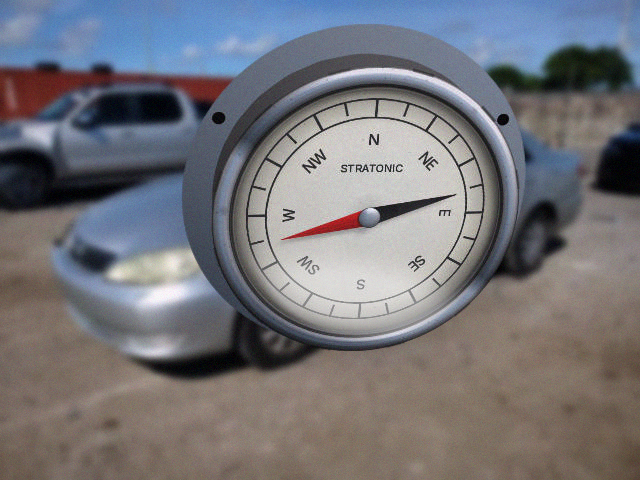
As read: 255 (°)
